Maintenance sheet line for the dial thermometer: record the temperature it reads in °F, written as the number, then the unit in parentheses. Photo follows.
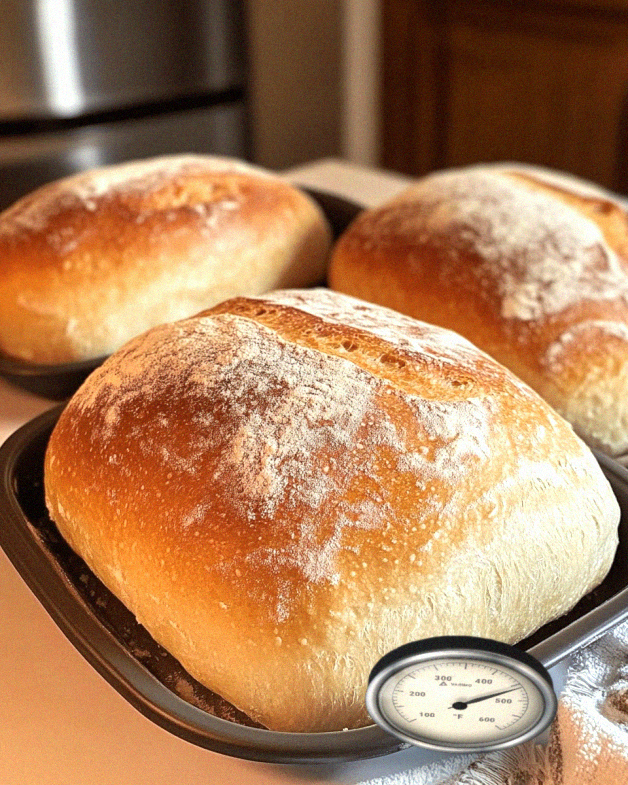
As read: 450 (°F)
